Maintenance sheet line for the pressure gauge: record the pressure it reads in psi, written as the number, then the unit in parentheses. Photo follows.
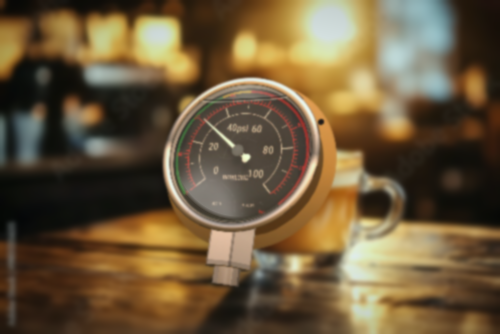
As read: 30 (psi)
